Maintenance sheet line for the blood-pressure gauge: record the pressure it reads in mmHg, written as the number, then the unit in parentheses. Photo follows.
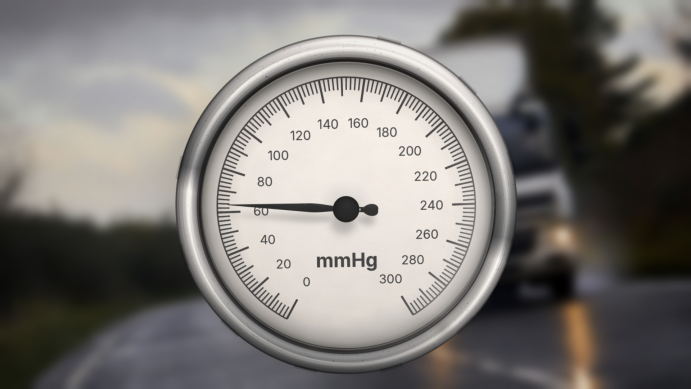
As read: 64 (mmHg)
